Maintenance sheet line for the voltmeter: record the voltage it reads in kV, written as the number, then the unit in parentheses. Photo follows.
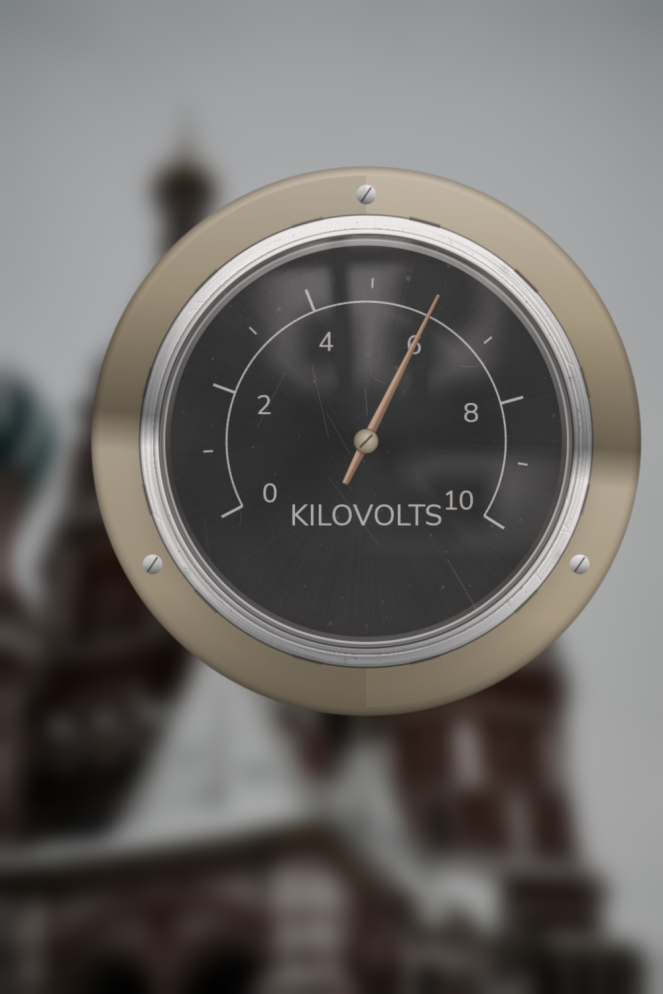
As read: 6 (kV)
